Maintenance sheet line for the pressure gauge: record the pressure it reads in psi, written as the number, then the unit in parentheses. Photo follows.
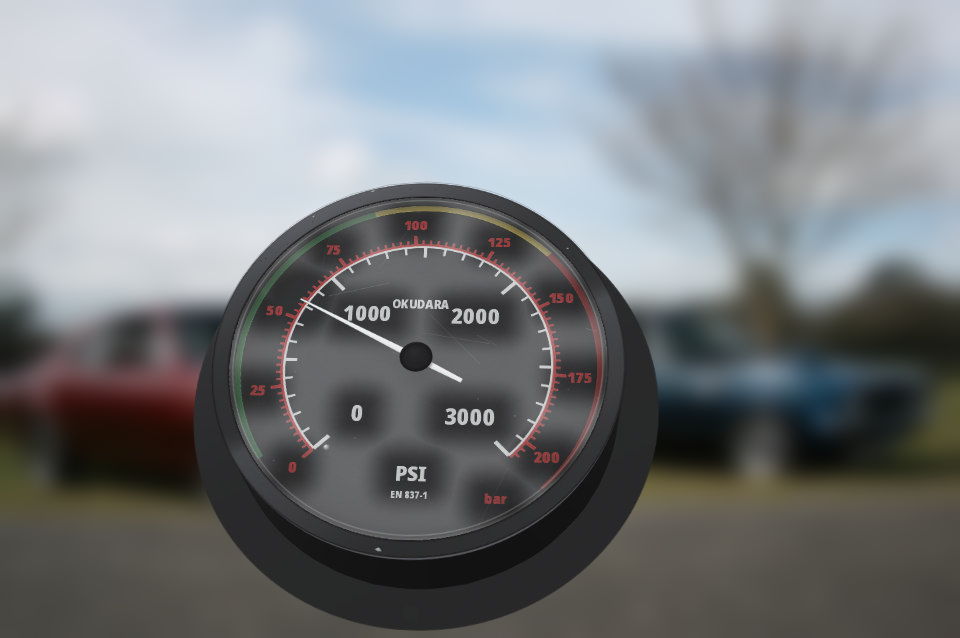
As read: 800 (psi)
